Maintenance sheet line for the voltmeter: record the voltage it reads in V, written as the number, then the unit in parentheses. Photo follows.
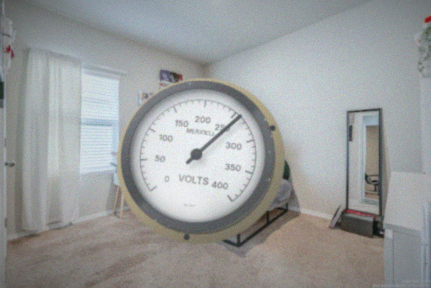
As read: 260 (V)
